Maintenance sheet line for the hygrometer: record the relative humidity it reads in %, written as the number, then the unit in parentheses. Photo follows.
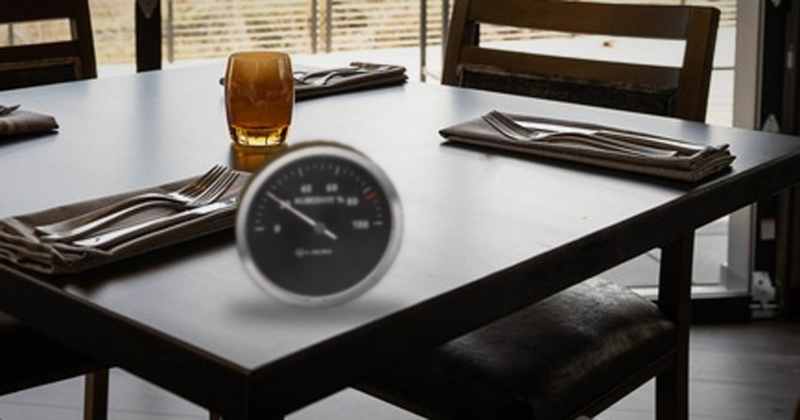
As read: 20 (%)
